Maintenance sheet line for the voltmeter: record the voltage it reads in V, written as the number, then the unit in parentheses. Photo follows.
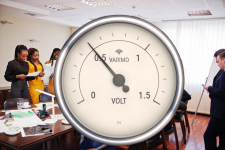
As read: 0.5 (V)
